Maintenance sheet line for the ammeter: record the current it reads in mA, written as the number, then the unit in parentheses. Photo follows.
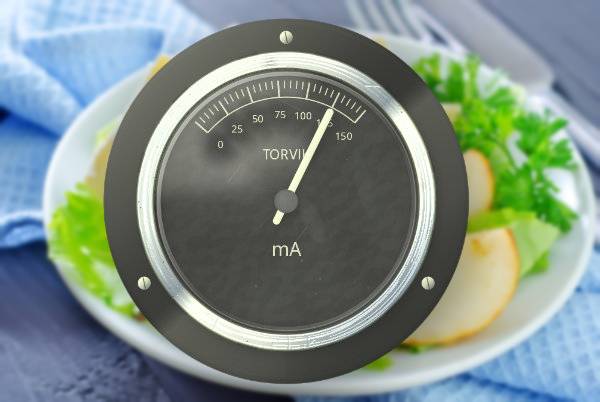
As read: 125 (mA)
